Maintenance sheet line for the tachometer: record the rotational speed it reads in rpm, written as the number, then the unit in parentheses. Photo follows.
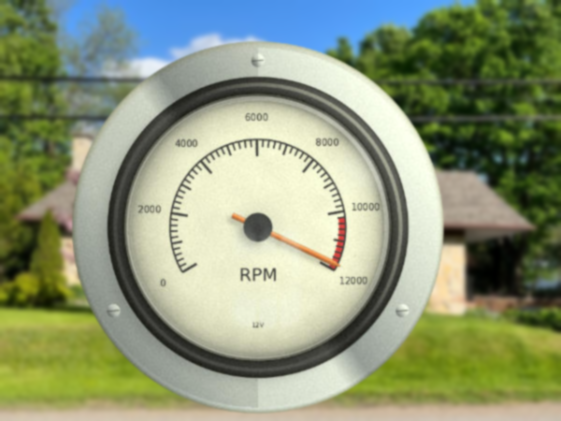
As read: 11800 (rpm)
